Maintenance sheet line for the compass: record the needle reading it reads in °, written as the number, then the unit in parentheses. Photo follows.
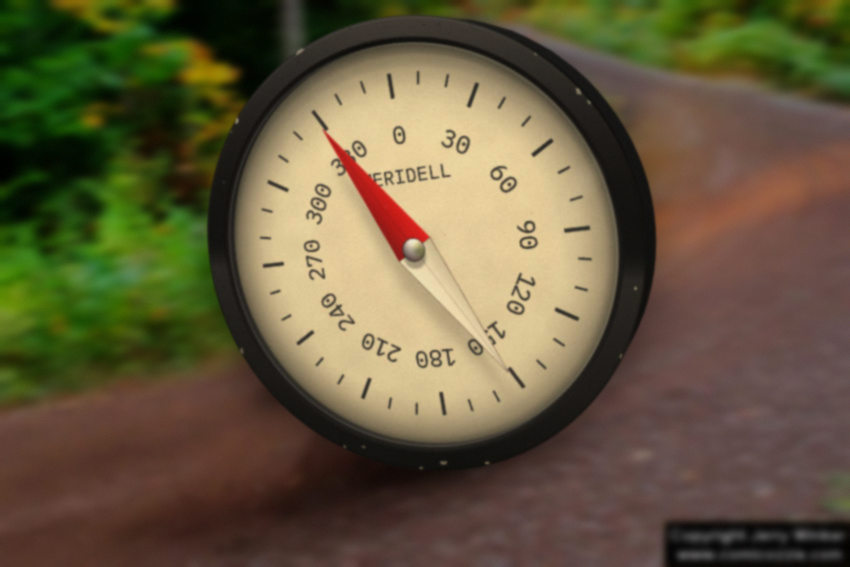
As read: 330 (°)
